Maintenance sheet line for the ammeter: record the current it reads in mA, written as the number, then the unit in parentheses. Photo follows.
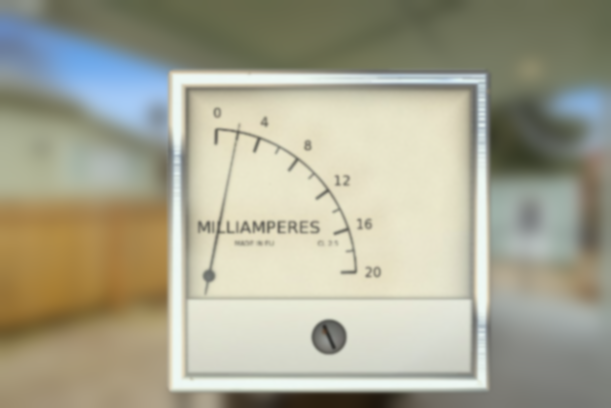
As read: 2 (mA)
